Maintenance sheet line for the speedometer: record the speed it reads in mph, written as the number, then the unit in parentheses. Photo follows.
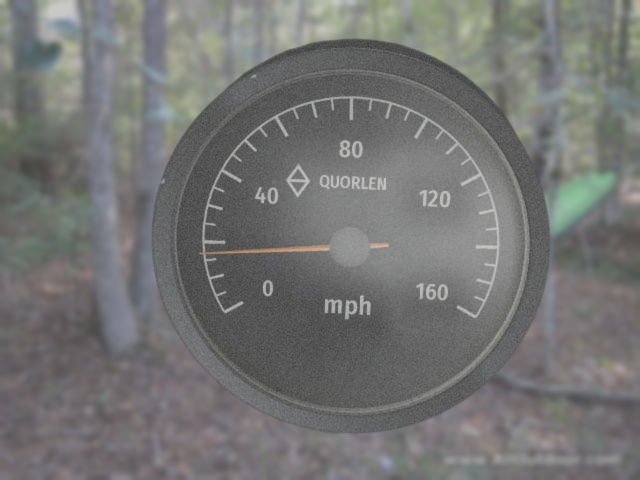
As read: 17.5 (mph)
